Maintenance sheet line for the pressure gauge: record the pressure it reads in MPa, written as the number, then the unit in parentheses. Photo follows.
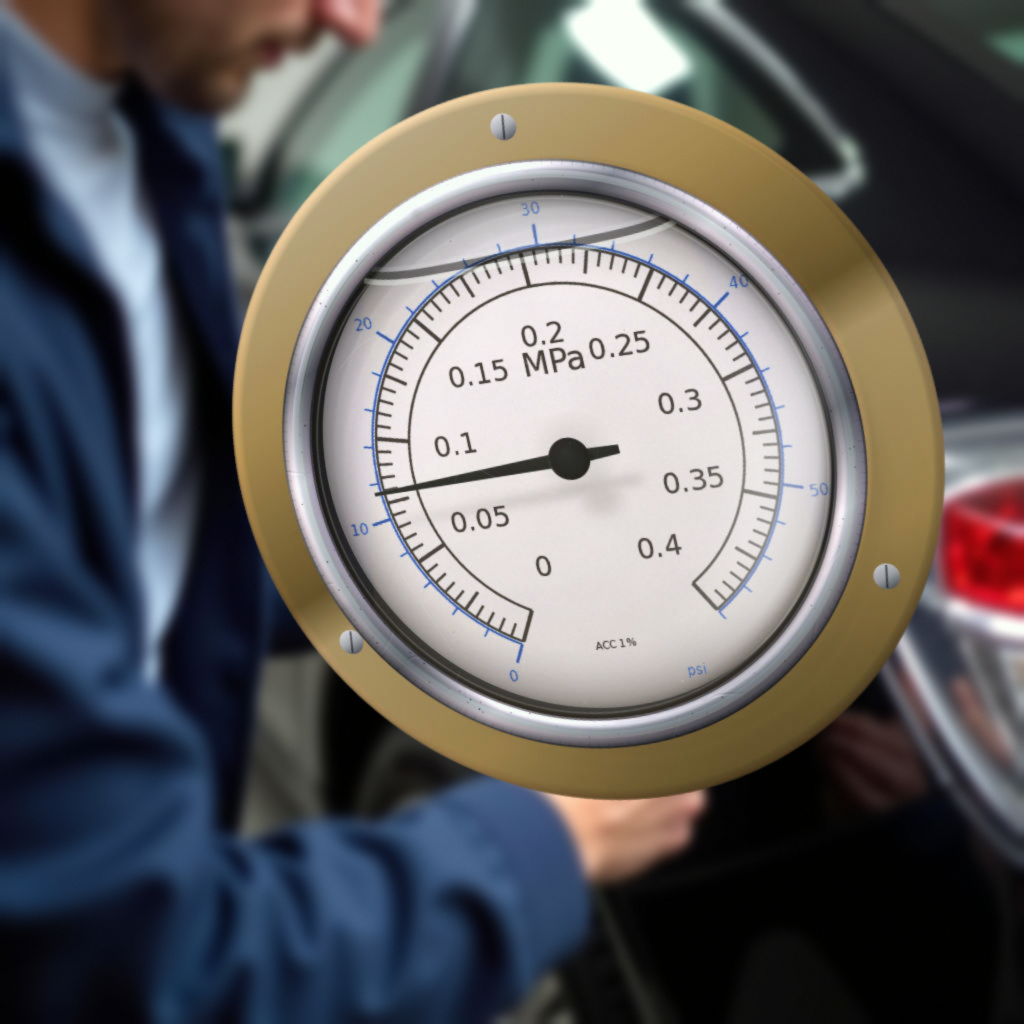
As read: 0.08 (MPa)
